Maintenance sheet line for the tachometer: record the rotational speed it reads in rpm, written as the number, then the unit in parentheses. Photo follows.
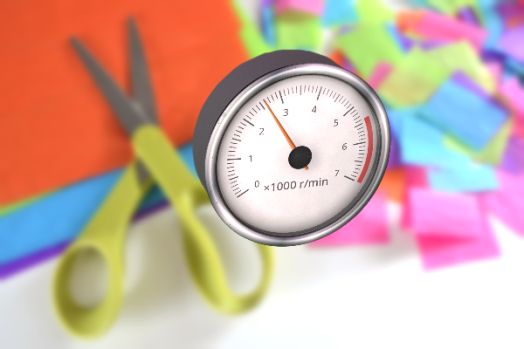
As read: 2600 (rpm)
